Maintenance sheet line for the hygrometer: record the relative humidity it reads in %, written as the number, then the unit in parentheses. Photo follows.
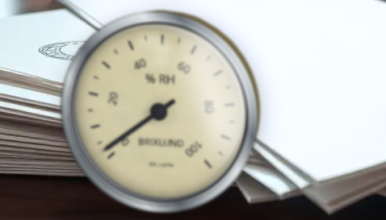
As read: 2.5 (%)
